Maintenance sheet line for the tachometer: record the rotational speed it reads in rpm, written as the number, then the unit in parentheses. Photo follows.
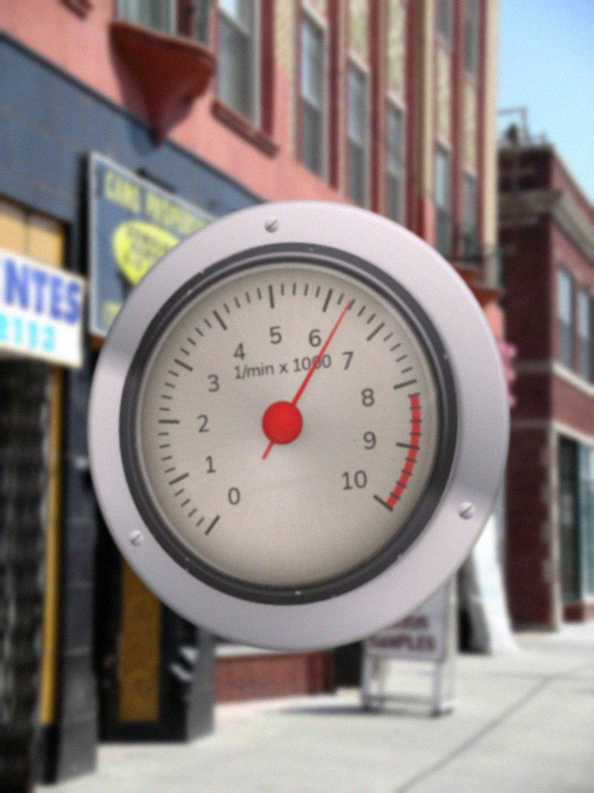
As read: 6400 (rpm)
